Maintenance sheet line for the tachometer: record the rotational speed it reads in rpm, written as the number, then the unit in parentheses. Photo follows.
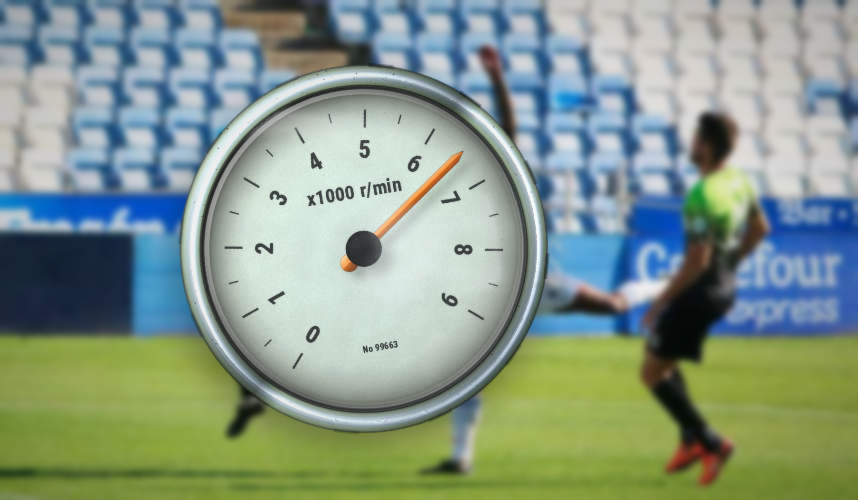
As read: 6500 (rpm)
